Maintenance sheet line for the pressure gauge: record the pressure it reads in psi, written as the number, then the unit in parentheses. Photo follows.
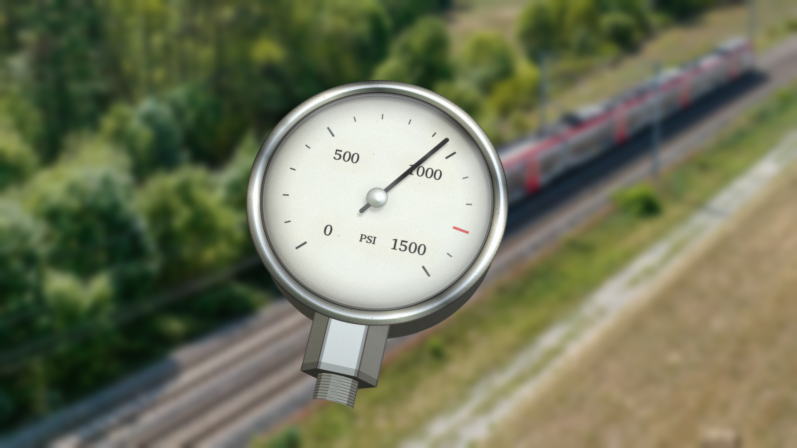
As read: 950 (psi)
